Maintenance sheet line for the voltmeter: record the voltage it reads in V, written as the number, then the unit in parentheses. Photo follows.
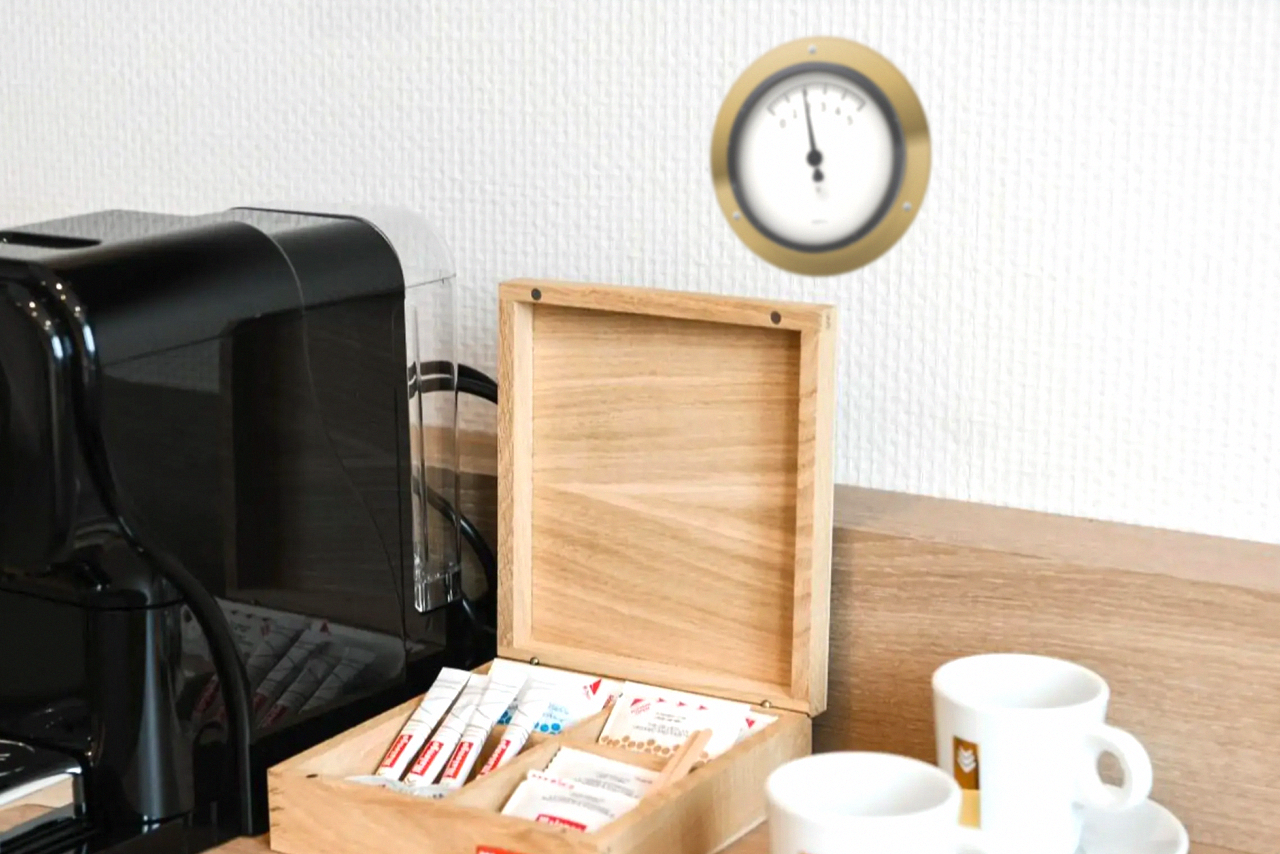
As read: 2 (V)
